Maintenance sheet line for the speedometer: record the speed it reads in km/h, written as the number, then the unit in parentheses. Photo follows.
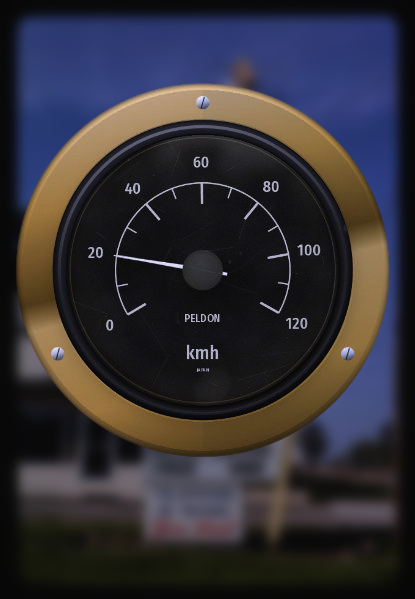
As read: 20 (km/h)
